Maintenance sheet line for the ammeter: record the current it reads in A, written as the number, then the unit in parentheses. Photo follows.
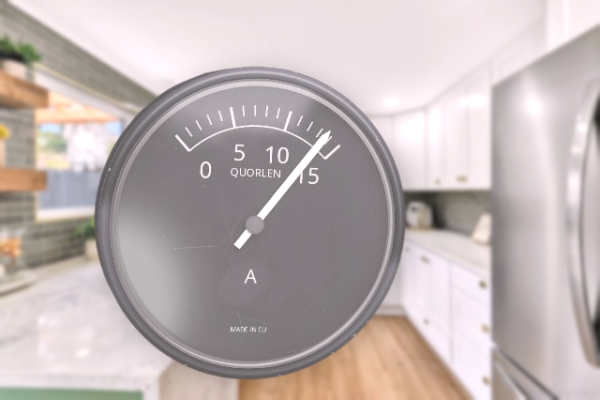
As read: 13.5 (A)
